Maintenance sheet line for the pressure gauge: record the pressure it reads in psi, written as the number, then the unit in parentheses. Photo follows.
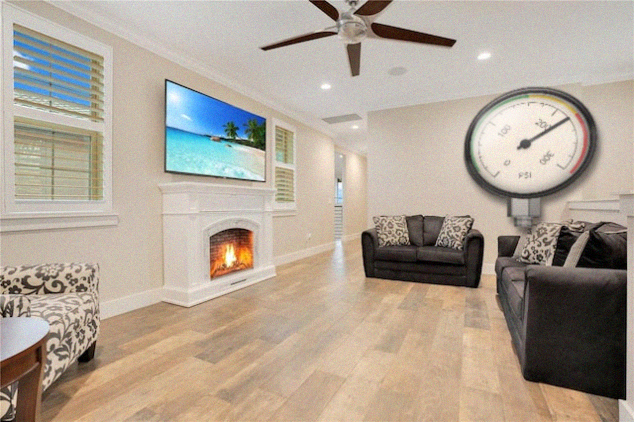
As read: 220 (psi)
